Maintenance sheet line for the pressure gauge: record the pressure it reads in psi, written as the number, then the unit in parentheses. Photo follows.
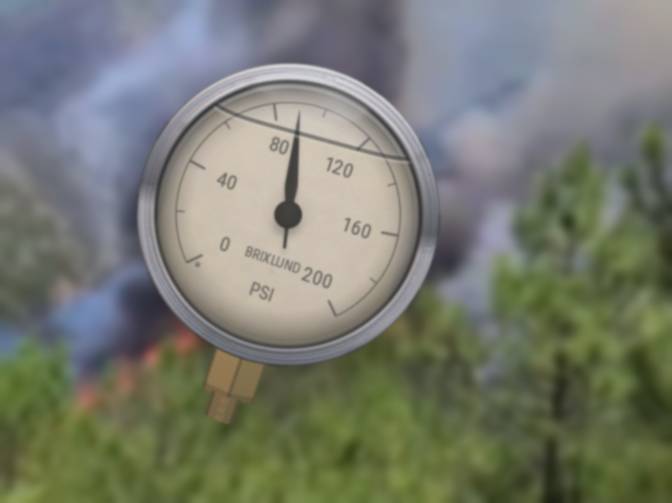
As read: 90 (psi)
